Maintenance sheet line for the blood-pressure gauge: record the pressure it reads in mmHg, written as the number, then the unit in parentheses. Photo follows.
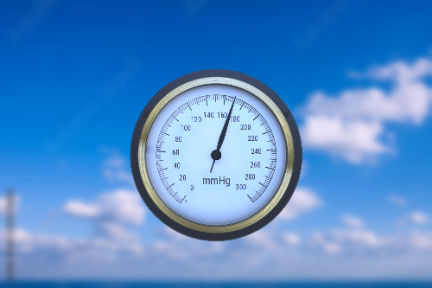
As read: 170 (mmHg)
